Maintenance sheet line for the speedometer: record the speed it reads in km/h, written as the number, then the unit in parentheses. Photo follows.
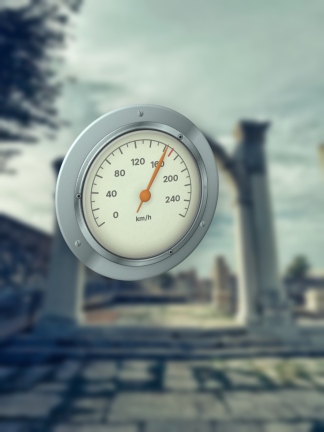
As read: 160 (km/h)
